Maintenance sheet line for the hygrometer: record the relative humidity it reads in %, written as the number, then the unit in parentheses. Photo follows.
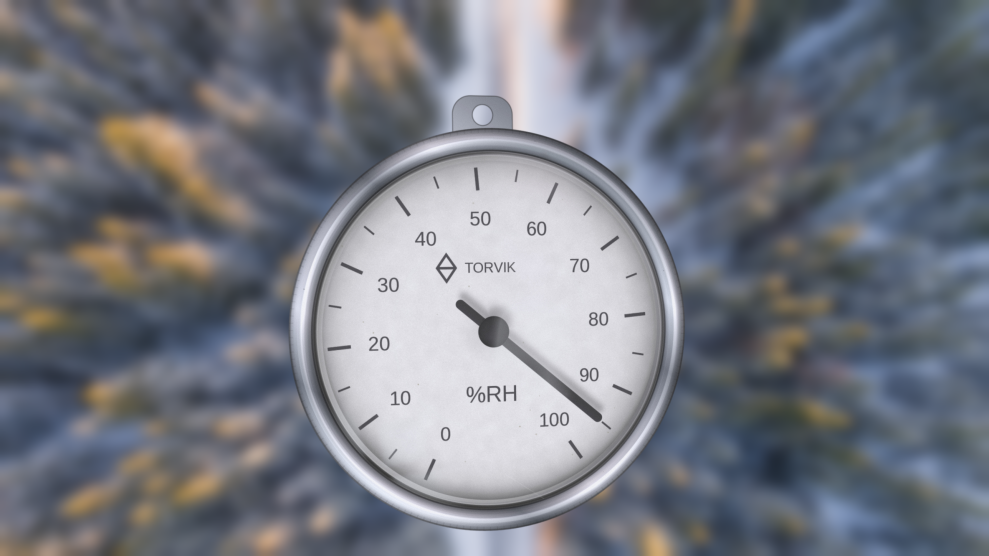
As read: 95 (%)
